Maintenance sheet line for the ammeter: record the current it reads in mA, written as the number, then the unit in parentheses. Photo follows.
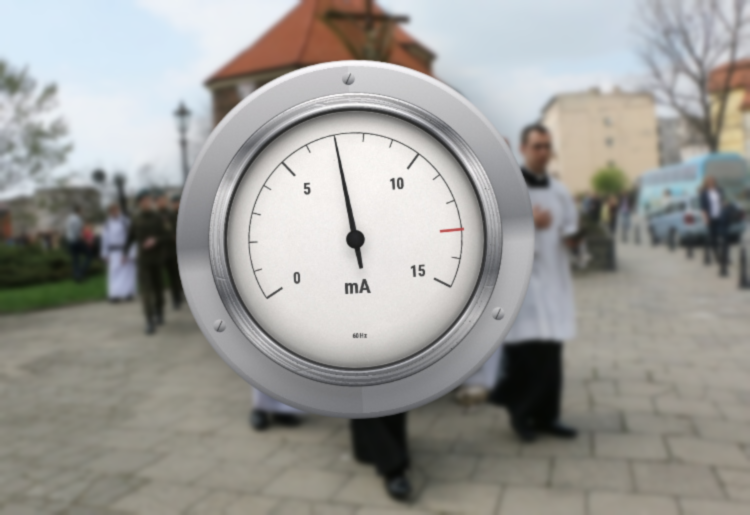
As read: 7 (mA)
